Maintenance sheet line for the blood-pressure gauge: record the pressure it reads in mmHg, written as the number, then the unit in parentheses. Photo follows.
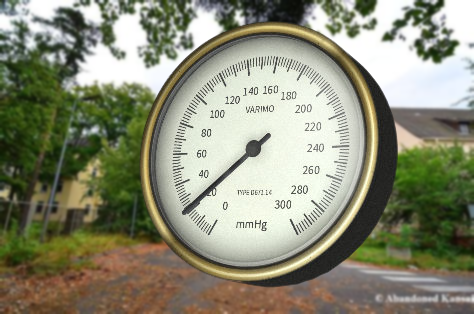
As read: 20 (mmHg)
